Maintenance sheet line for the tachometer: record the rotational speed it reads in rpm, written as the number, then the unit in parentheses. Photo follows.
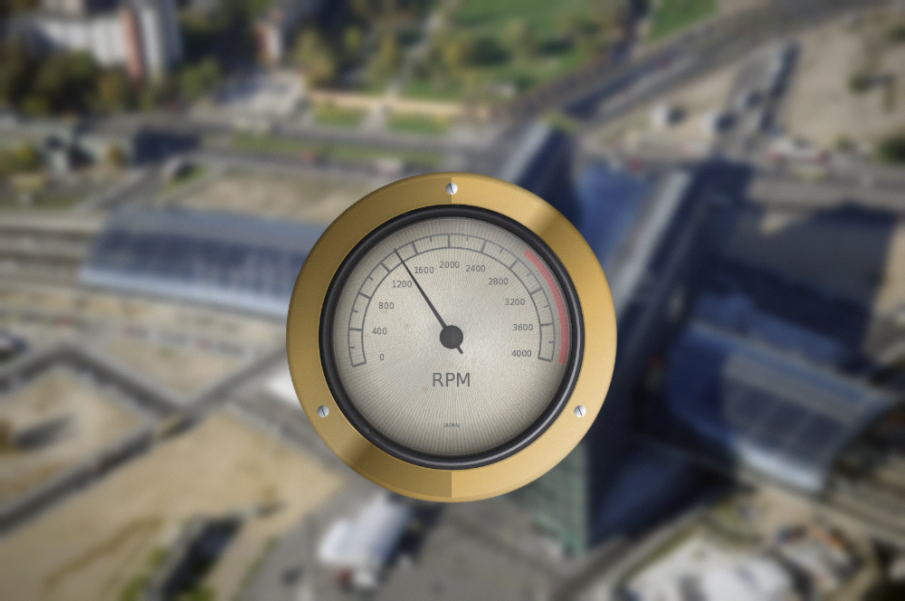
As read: 1400 (rpm)
